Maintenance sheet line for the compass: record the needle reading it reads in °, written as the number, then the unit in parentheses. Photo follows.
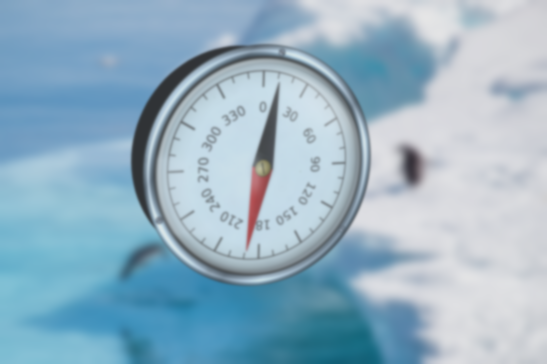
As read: 190 (°)
